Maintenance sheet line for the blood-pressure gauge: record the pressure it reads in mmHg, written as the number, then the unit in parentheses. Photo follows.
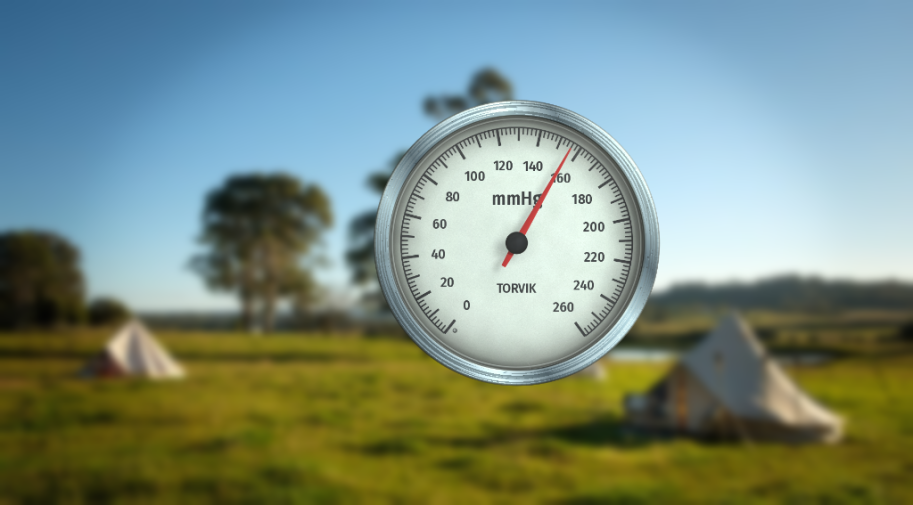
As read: 156 (mmHg)
